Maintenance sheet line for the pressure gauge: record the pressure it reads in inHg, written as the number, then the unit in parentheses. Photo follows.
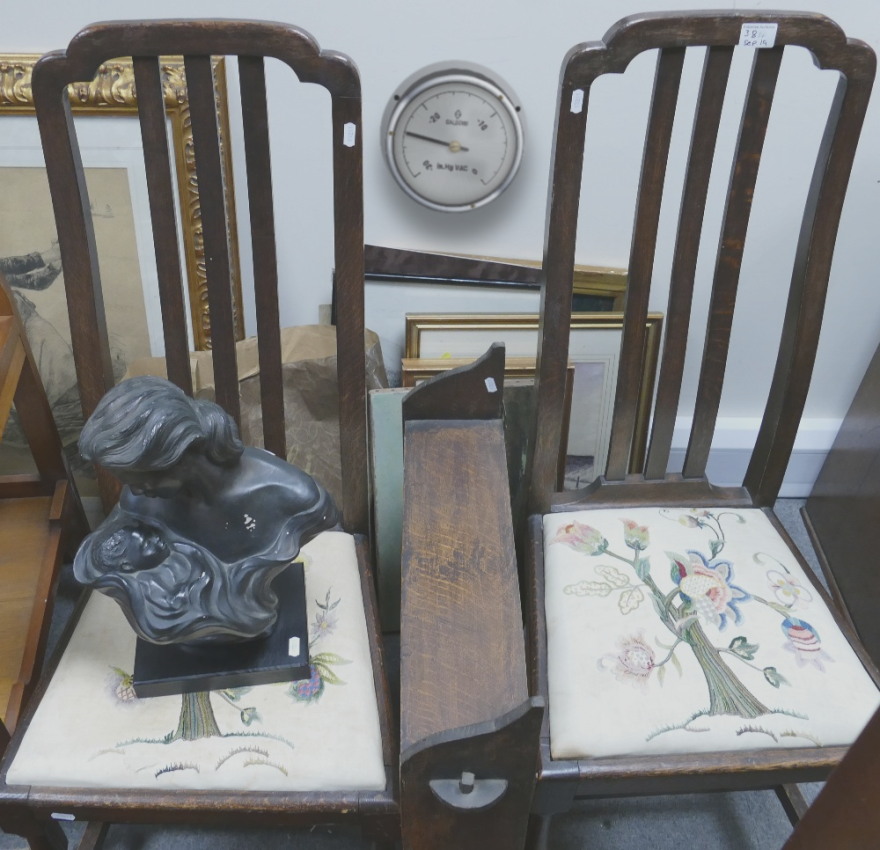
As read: -24 (inHg)
